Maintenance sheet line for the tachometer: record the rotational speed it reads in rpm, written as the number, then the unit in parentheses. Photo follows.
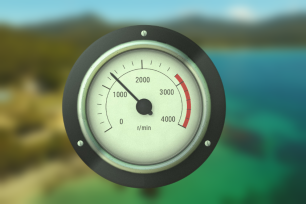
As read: 1300 (rpm)
